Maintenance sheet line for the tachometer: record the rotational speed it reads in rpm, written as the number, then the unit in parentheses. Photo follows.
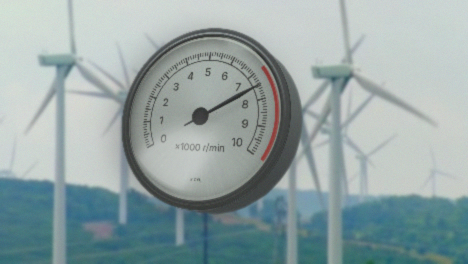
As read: 7500 (rpm)
